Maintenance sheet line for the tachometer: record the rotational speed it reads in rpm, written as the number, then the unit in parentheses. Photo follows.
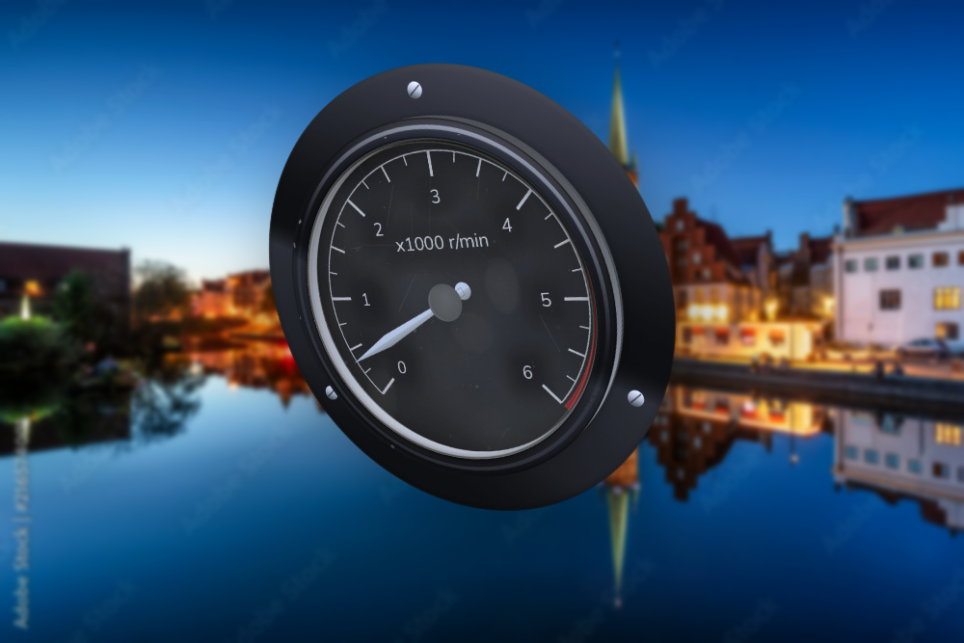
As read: 375 (rpm)
